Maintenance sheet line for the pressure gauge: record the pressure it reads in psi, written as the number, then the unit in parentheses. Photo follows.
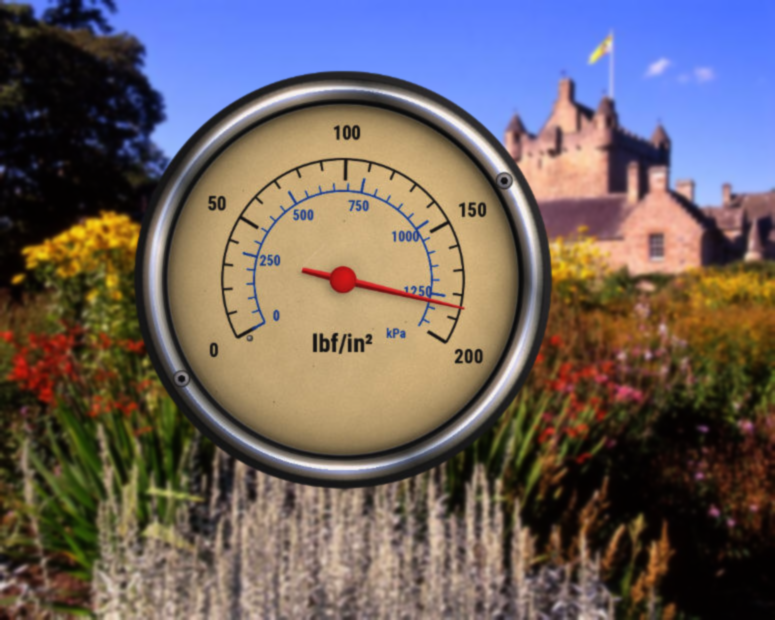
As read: 185 (psi)
